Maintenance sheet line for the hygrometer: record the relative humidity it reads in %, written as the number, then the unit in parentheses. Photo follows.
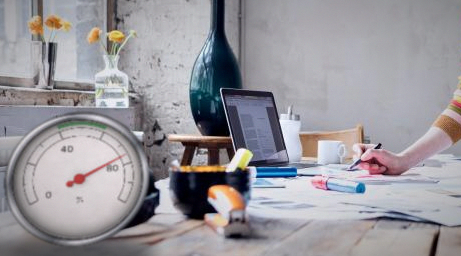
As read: 75 (%)
